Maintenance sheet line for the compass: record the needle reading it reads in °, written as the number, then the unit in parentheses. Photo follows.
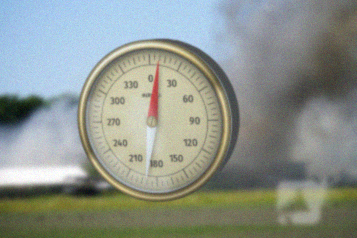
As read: 10 (°)
